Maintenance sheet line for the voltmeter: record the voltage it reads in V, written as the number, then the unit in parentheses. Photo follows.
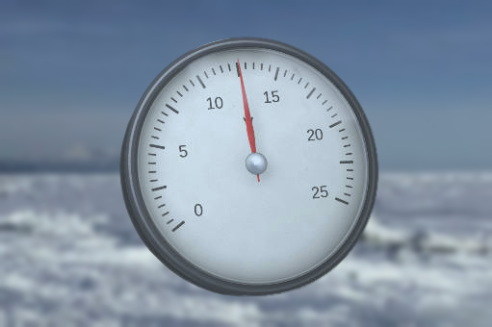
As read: 12.5 (V)
